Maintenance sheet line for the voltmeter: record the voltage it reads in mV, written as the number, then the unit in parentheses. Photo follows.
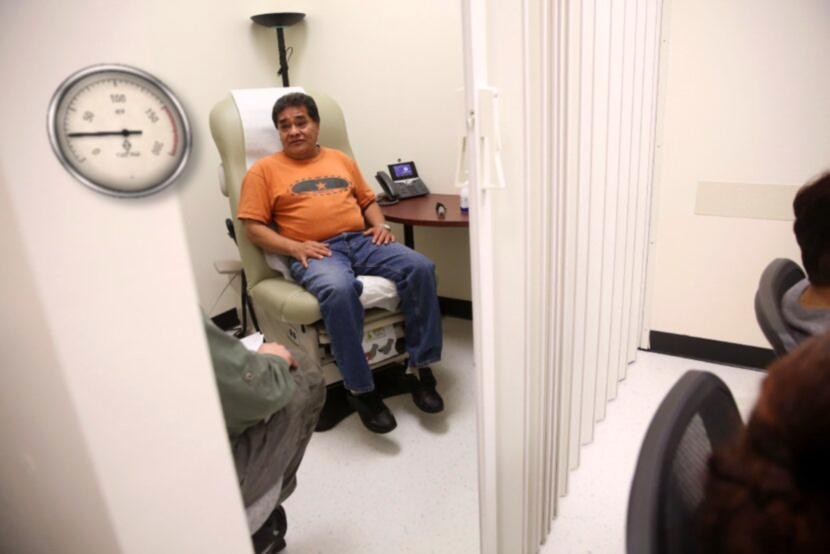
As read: 25 (mV)
